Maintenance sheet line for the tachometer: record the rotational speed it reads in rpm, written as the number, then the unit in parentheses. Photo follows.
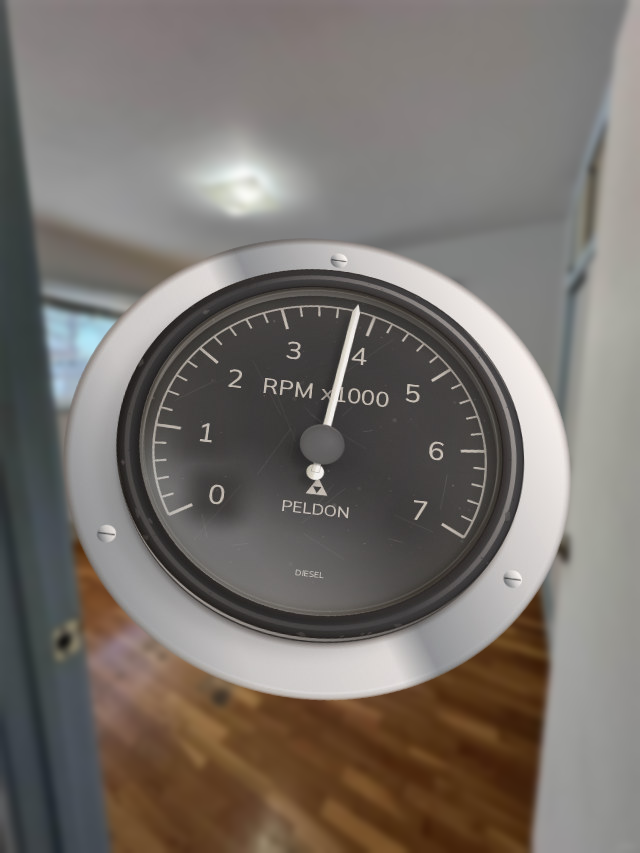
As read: 3800 (rpm)
